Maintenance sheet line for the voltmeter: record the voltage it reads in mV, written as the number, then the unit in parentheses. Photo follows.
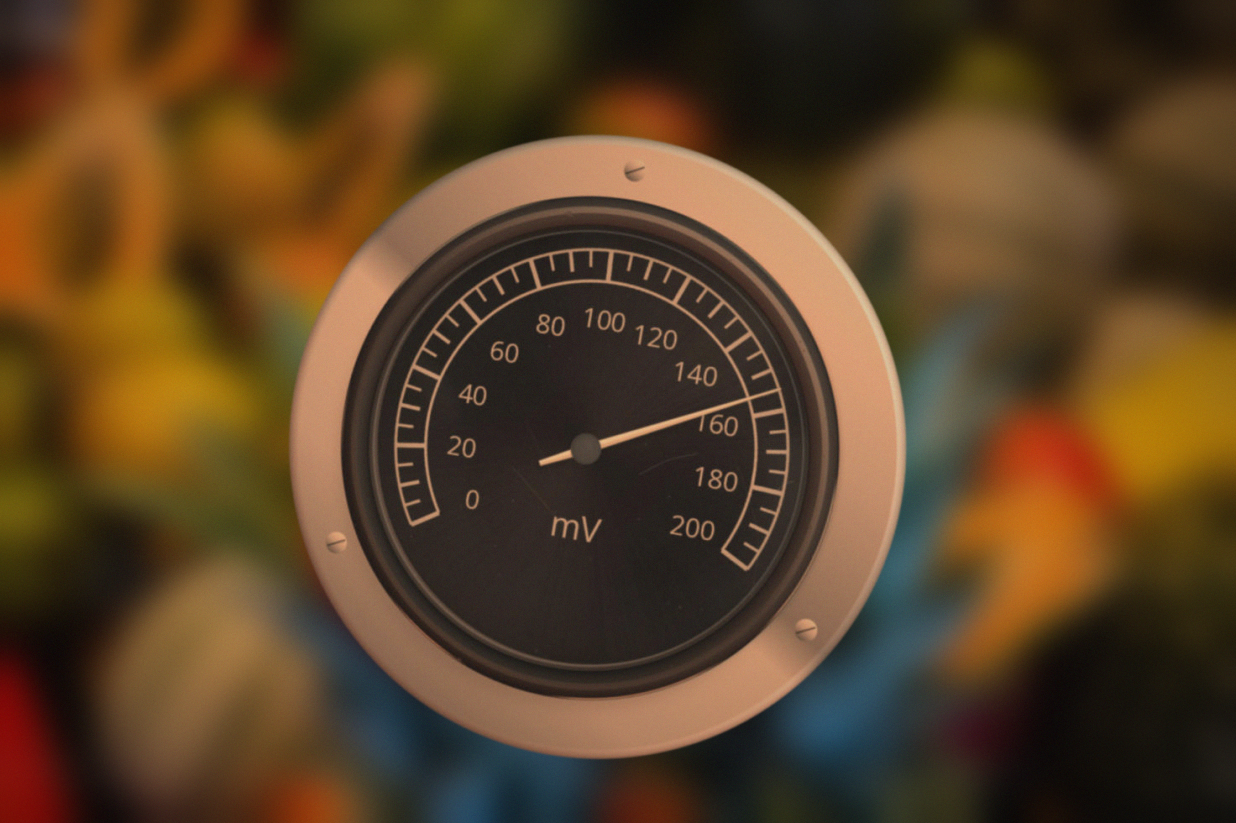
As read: 155 (mV)
